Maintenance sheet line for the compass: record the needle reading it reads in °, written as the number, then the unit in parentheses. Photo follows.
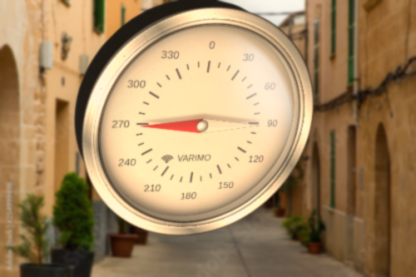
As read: 270 (°)
